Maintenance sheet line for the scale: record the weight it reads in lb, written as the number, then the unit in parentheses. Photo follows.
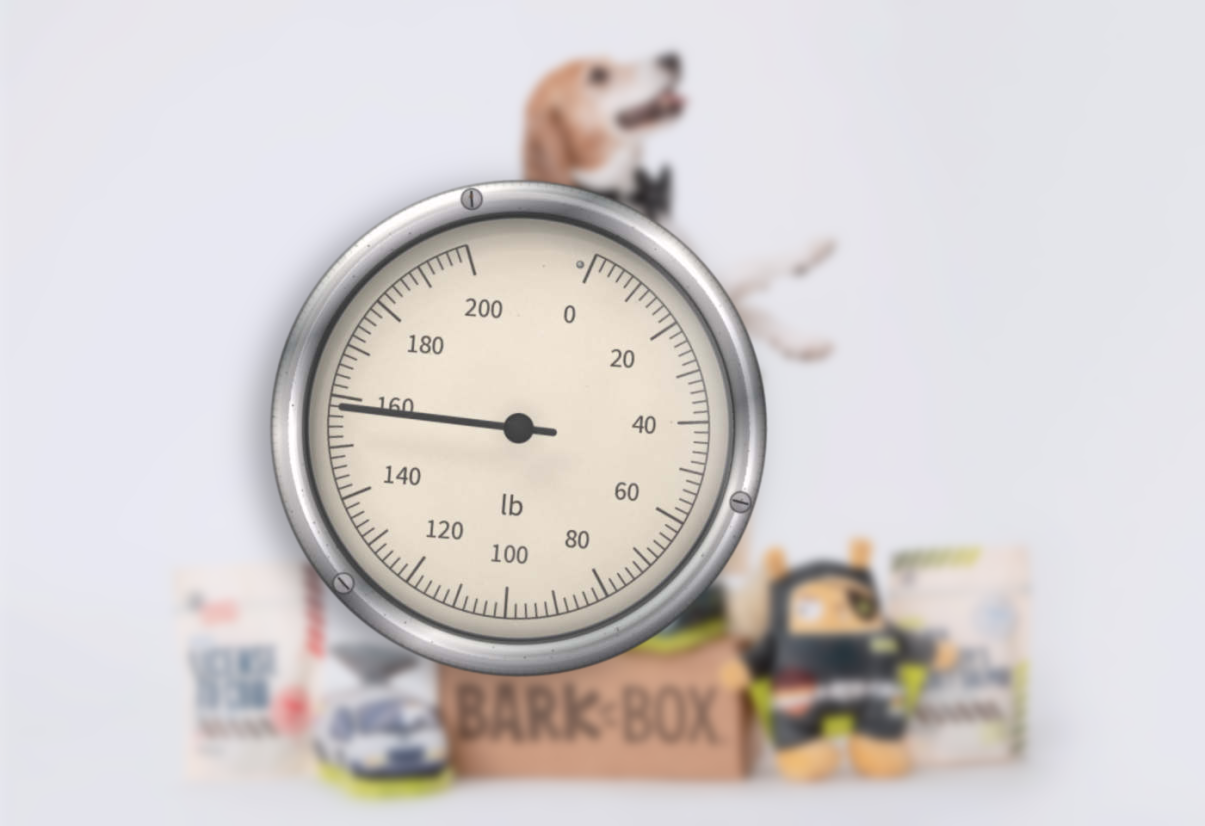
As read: 158 (lb)
